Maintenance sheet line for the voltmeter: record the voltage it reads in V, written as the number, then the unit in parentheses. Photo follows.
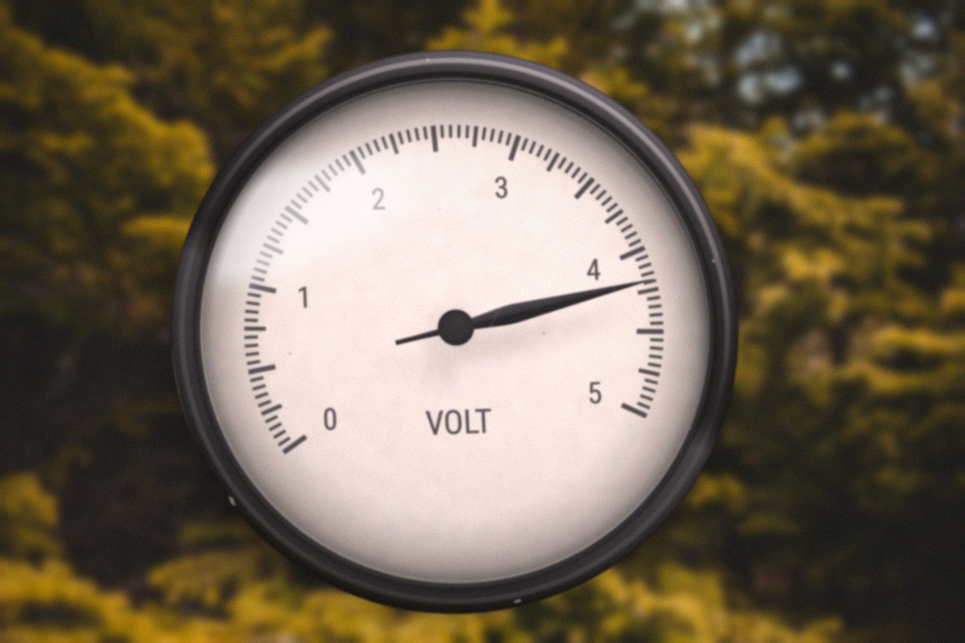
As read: 4.2 (V)
